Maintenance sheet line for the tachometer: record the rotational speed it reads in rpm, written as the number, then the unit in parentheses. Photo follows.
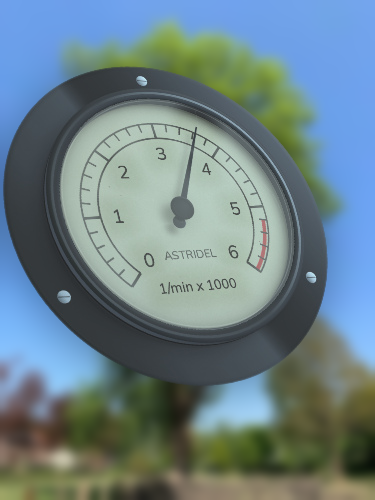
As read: 3600 (rpm)
